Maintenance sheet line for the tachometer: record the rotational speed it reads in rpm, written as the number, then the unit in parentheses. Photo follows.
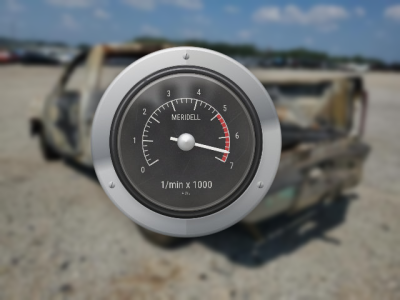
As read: 6600 (rpm)
